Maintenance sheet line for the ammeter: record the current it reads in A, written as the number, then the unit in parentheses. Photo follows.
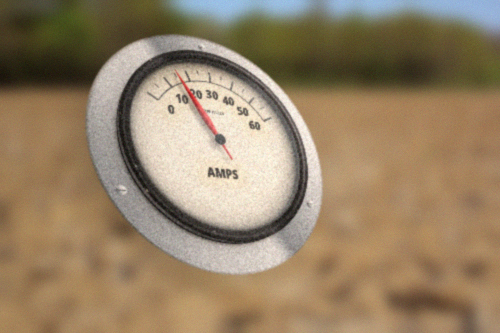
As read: 15 (A)
